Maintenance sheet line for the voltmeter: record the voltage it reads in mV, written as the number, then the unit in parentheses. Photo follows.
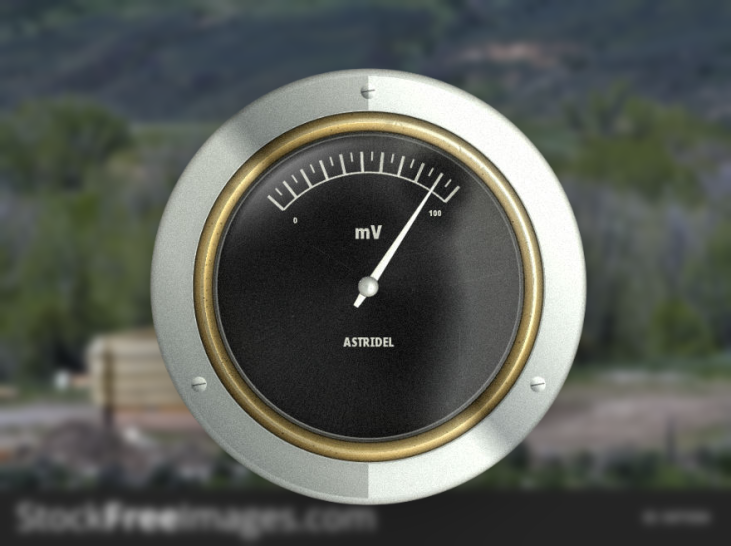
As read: 90 (mV)
